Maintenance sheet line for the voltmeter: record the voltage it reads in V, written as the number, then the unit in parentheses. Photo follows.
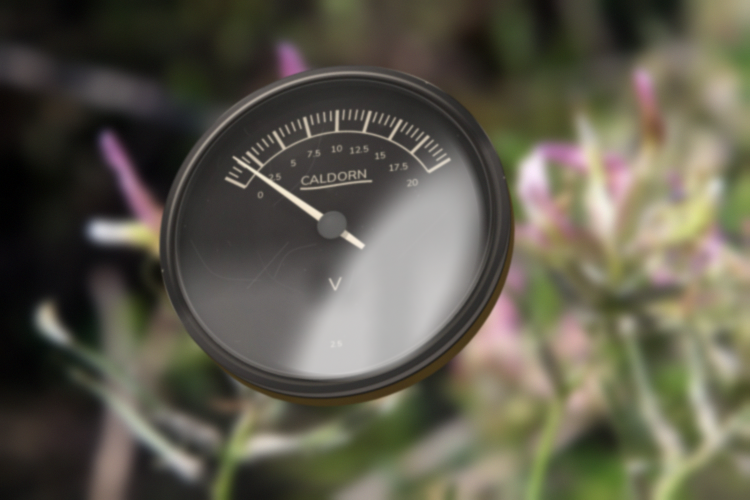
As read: 1.5 (V)
